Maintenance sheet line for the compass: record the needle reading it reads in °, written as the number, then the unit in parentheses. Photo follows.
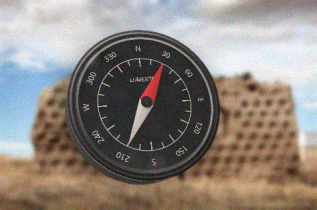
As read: 30 (°)
